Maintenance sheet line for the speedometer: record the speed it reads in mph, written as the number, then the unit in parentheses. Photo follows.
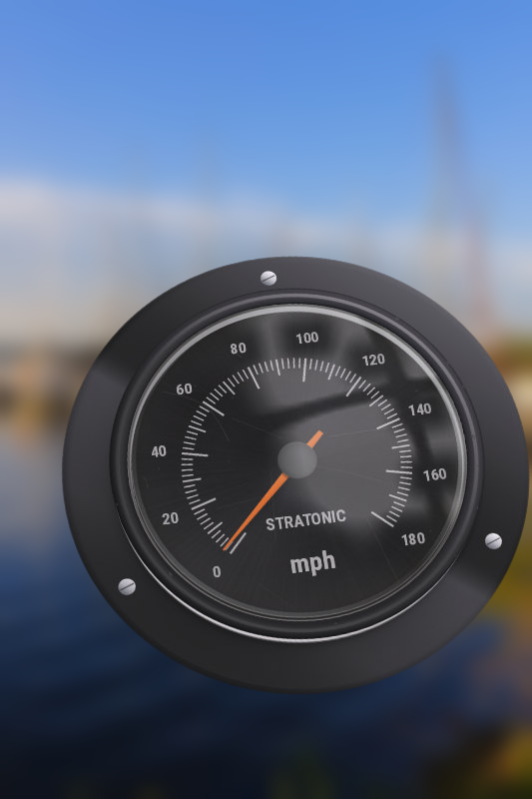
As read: 2 (mph)
